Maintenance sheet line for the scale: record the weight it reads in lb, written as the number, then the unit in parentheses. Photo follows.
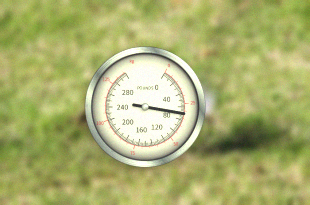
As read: 70 (lb)
